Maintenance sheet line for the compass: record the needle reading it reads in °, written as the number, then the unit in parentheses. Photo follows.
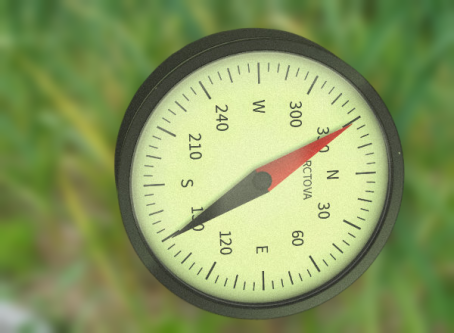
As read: 330 (°)
